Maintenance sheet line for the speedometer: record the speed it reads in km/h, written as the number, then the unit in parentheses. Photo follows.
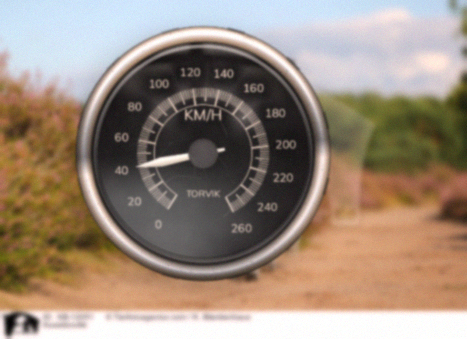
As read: 40 (km/h)
